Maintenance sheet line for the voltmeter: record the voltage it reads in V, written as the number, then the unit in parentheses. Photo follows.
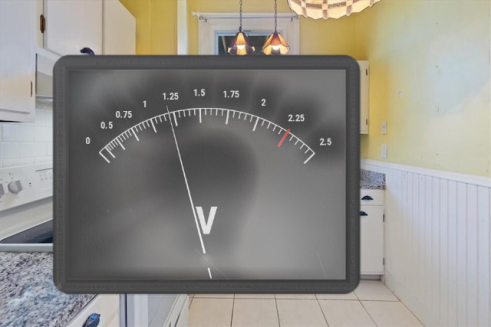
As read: 1.2 (V)
